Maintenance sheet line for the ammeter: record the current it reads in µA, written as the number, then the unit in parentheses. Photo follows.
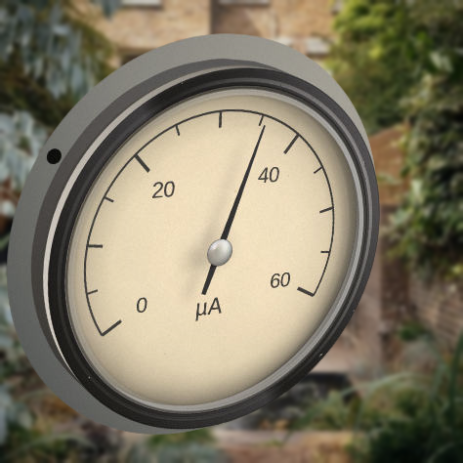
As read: 35 (µA)
